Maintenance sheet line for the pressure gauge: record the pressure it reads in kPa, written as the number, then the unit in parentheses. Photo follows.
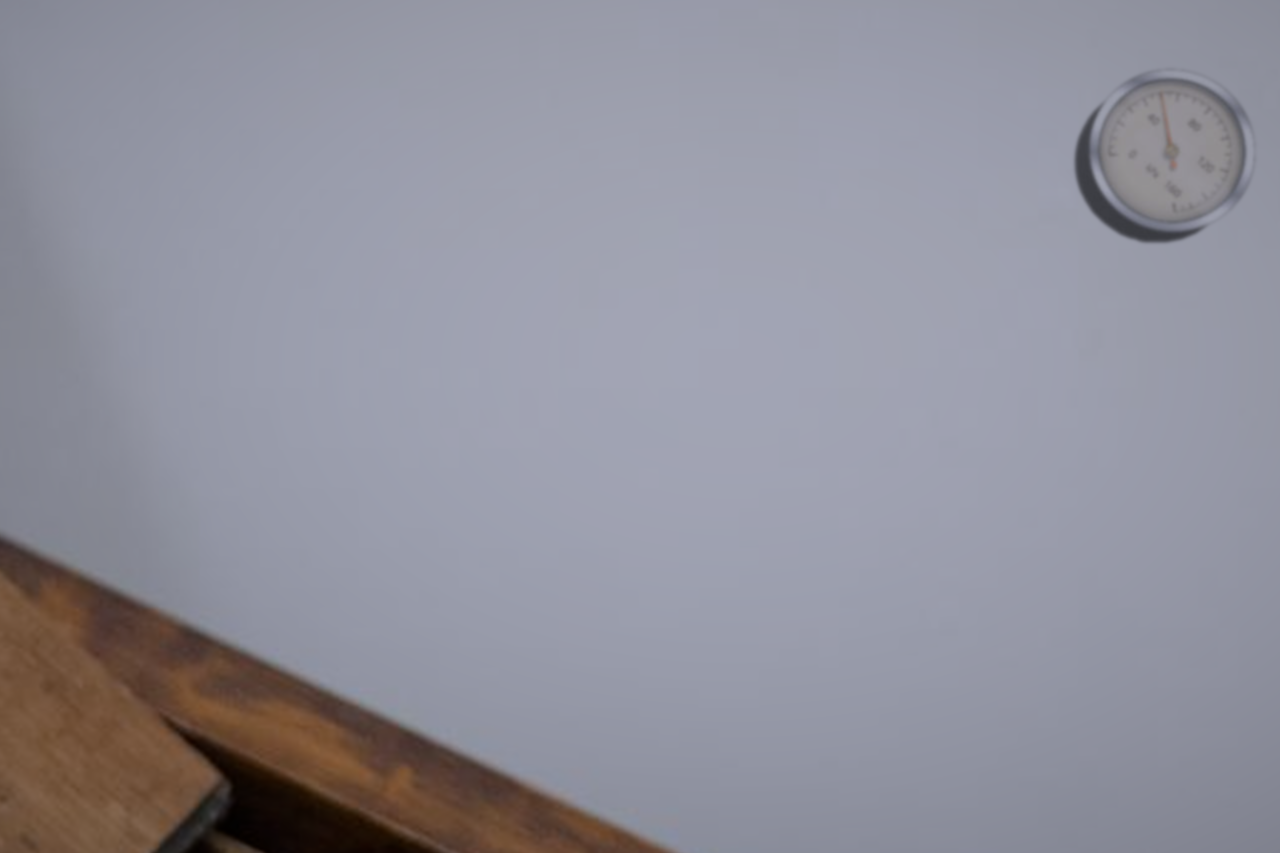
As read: 50 (kPa)
